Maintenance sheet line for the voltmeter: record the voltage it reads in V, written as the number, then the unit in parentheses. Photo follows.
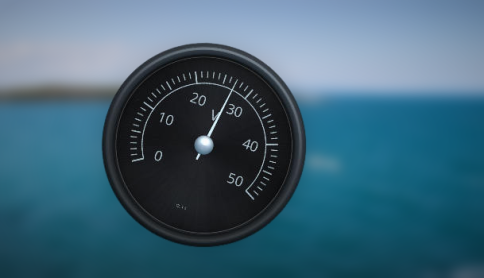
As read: 27 (V)
